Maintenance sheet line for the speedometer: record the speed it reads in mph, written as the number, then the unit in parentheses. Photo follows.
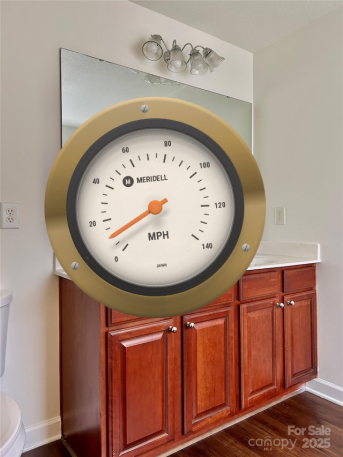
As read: 10 (mph)
